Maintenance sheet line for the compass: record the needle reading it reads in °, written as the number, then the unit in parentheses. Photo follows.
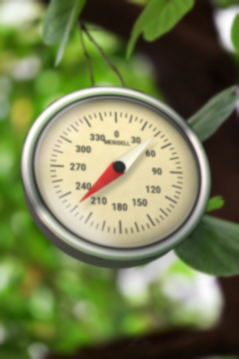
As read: 225 (°)
